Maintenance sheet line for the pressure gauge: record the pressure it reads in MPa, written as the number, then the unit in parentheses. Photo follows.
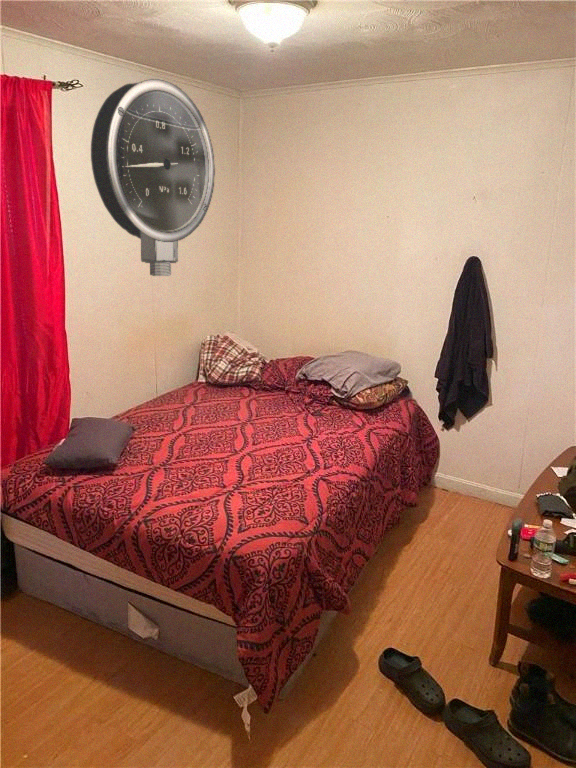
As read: 0.25 (MPa)
